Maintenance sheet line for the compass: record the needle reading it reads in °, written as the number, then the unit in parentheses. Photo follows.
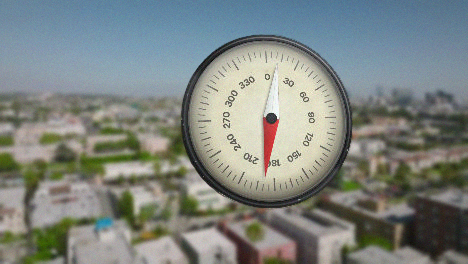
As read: 190 (°)
